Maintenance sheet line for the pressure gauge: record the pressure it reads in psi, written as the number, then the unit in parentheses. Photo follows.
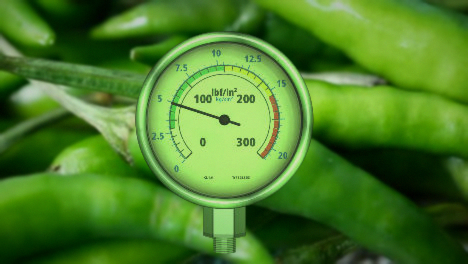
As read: 70 (psi)
